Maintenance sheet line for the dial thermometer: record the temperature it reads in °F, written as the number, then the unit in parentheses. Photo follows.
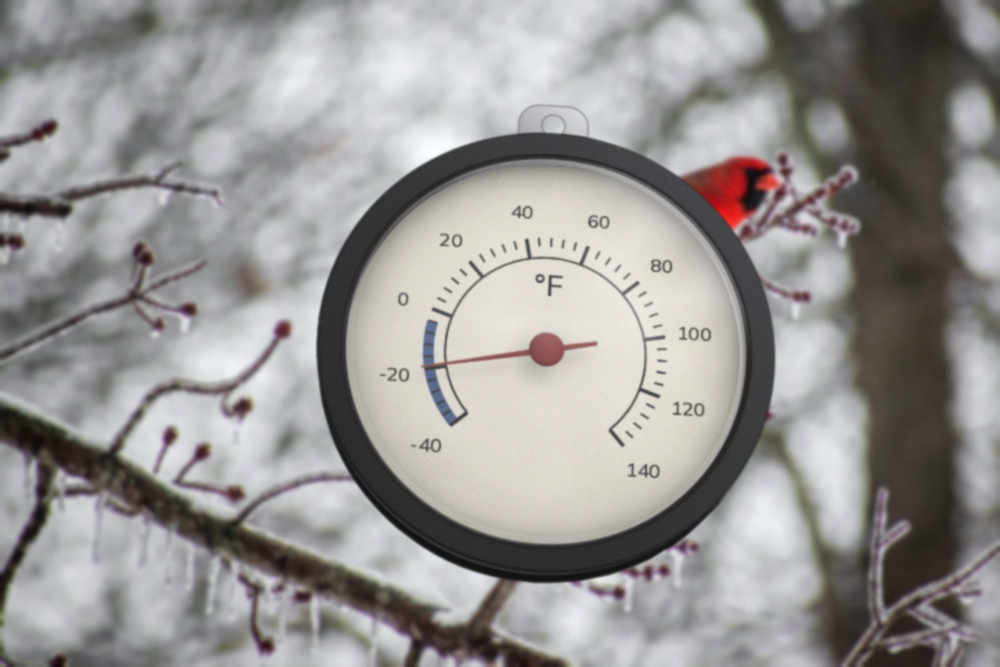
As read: -20 (°F)
